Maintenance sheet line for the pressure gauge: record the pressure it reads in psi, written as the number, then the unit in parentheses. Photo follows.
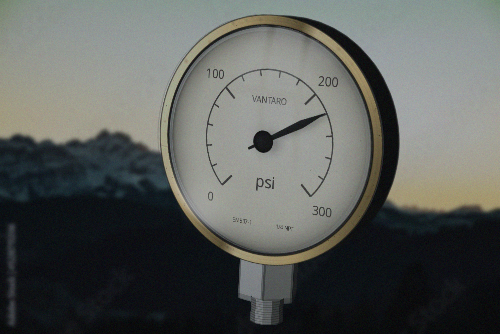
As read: 220 (psi)
